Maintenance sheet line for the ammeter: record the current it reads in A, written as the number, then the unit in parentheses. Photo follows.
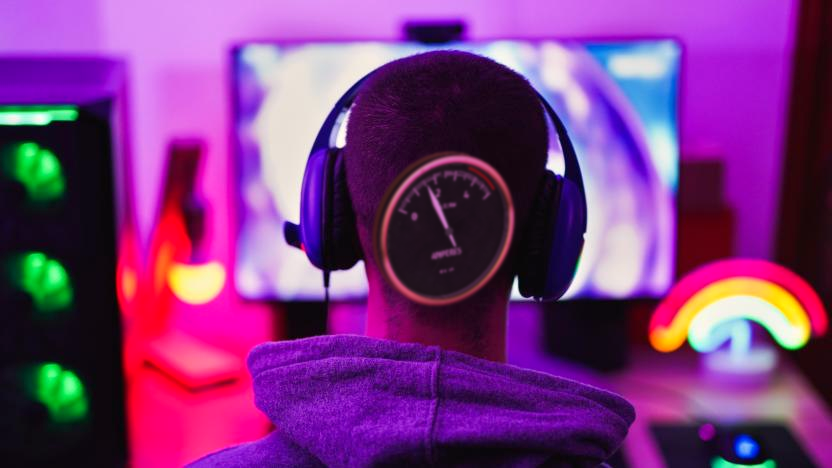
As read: 1.5 (A)
